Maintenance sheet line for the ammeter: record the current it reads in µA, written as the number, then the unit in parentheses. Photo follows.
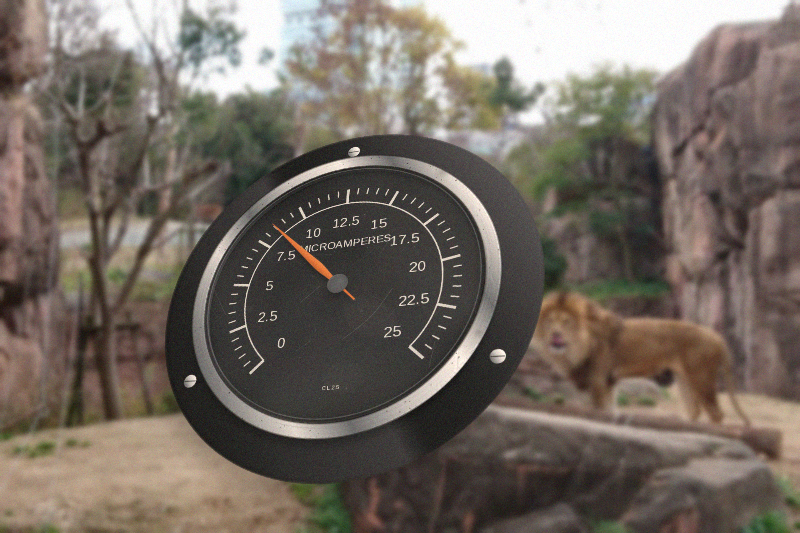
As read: 8.5 (µA)
